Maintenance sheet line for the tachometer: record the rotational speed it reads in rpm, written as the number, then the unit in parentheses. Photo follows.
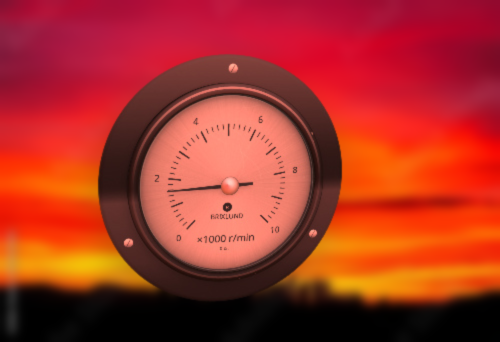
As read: 1600 (rpm)
